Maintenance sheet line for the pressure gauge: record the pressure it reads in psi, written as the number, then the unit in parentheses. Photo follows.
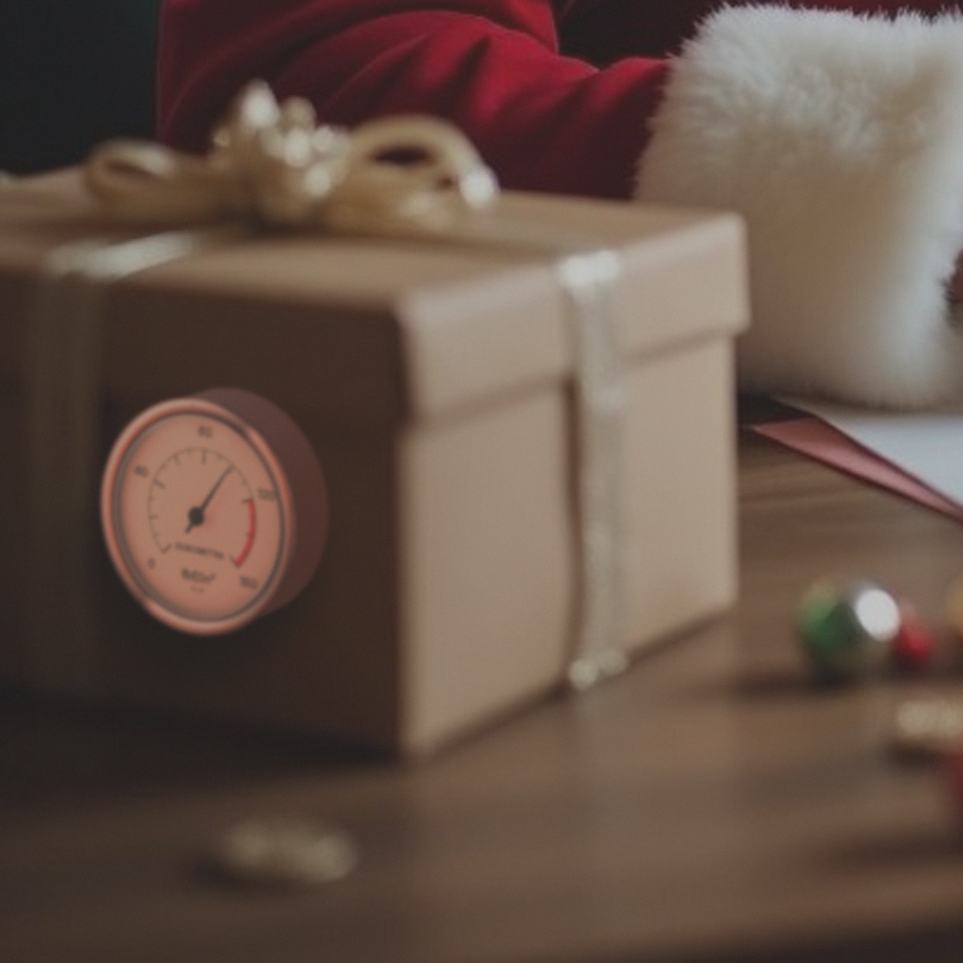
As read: 100 (psi)
